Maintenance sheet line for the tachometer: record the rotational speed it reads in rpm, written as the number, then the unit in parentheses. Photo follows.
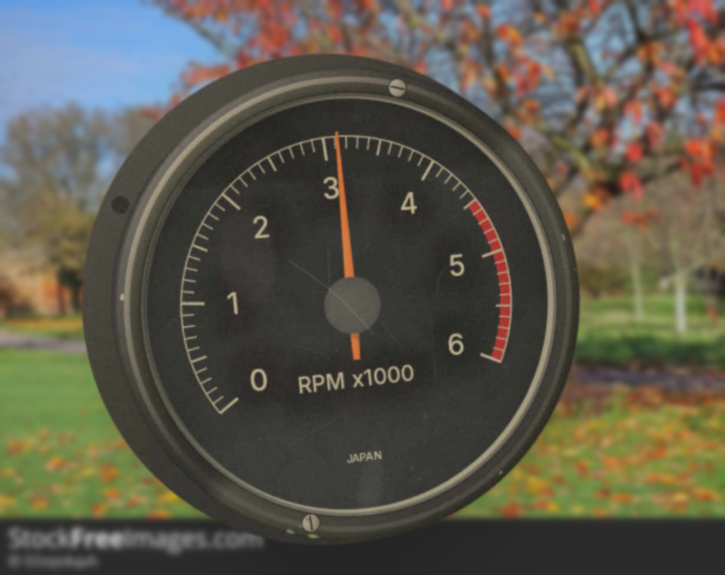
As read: 3100 (rpm)
